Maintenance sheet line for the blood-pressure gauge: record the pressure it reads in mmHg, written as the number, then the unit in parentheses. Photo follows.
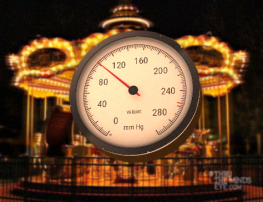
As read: 100 (mmHg)
